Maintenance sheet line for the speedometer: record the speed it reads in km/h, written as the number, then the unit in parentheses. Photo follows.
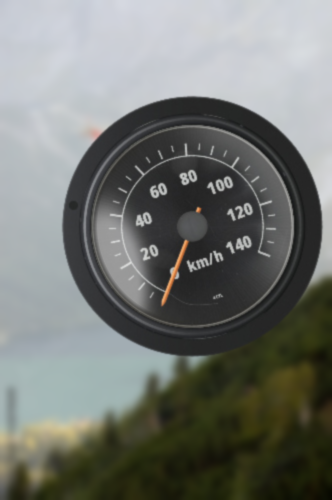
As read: 0 (km/h)
